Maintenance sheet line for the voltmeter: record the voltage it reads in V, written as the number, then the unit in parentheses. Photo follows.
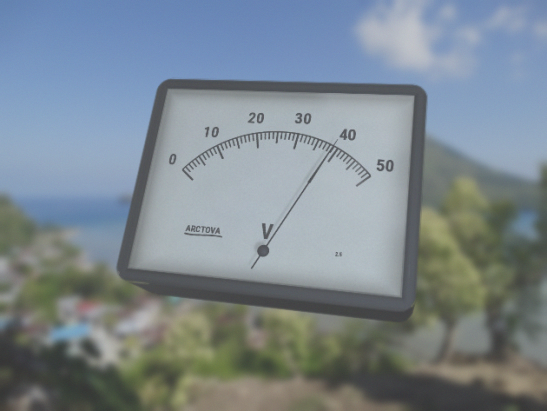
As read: 39 (V)
